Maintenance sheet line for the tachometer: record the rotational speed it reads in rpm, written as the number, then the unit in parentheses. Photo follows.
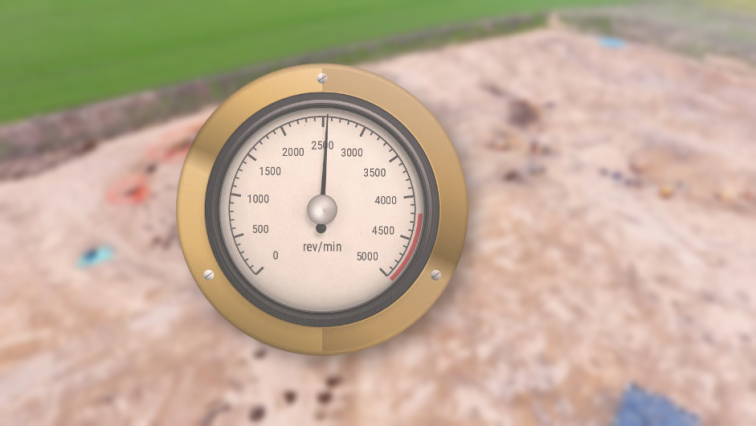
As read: 2550 (rpm)
